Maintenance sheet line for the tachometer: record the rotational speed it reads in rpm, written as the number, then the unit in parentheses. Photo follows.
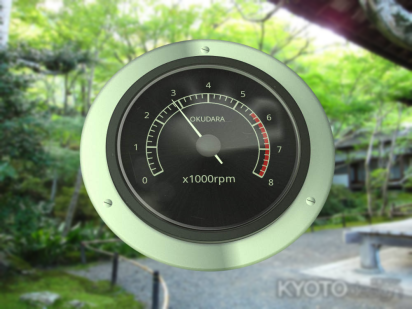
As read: 2800 (rpm)
